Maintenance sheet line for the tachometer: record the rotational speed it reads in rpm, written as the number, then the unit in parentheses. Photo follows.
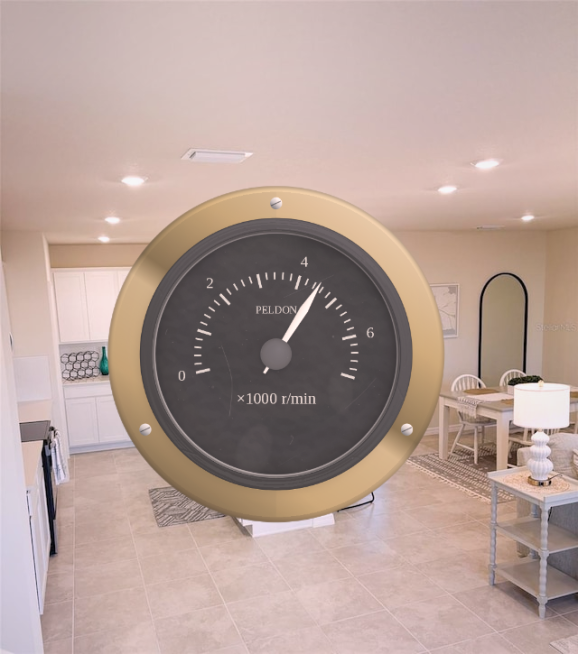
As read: 4500 (rpm)
